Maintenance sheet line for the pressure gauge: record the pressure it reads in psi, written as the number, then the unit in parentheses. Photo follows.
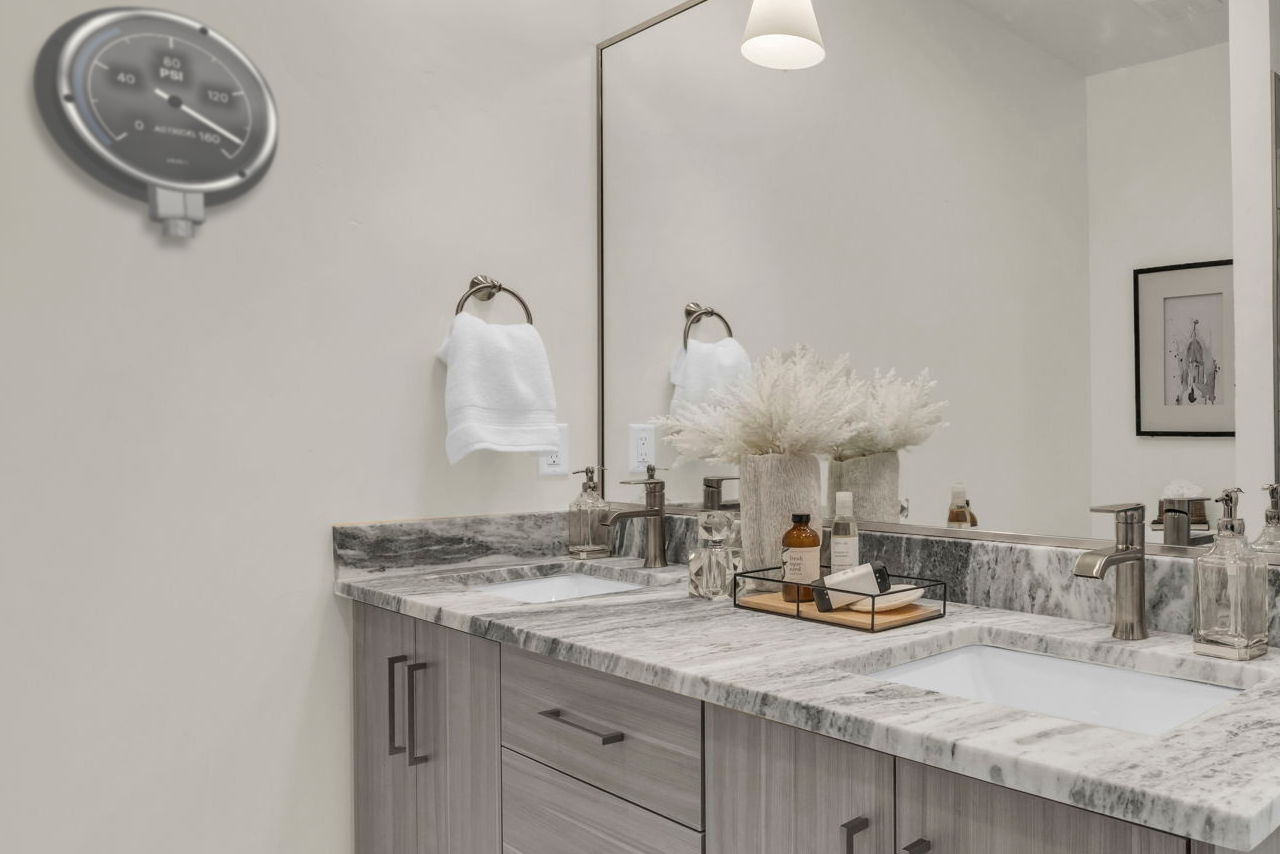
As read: 150 (psi)
